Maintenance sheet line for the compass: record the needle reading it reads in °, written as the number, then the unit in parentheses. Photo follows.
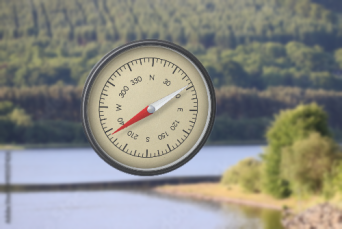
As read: 235 (°)
